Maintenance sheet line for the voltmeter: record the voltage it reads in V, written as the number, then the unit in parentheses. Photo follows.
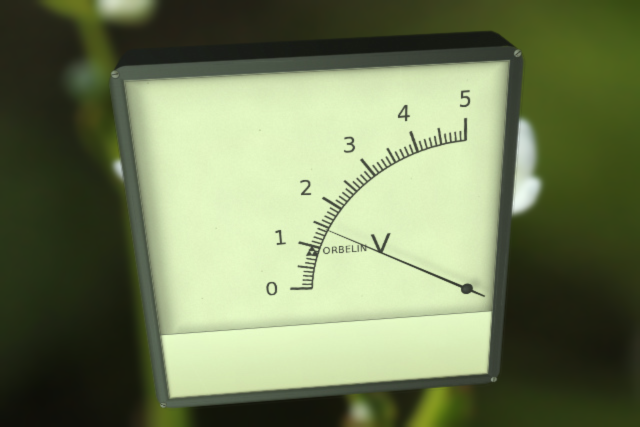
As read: 1.5 (V)
